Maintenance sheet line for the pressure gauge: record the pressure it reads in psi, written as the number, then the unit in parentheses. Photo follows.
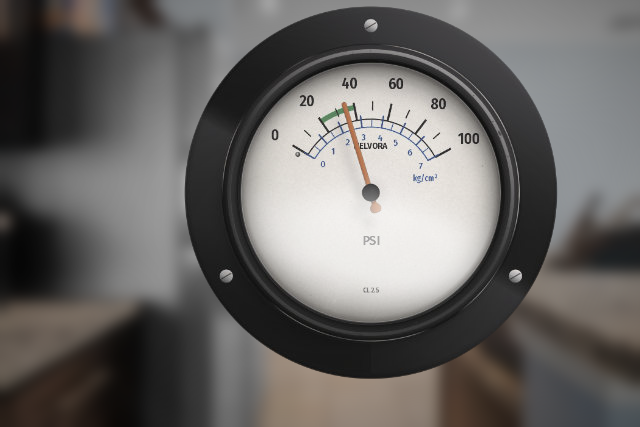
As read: 35 (psi)
